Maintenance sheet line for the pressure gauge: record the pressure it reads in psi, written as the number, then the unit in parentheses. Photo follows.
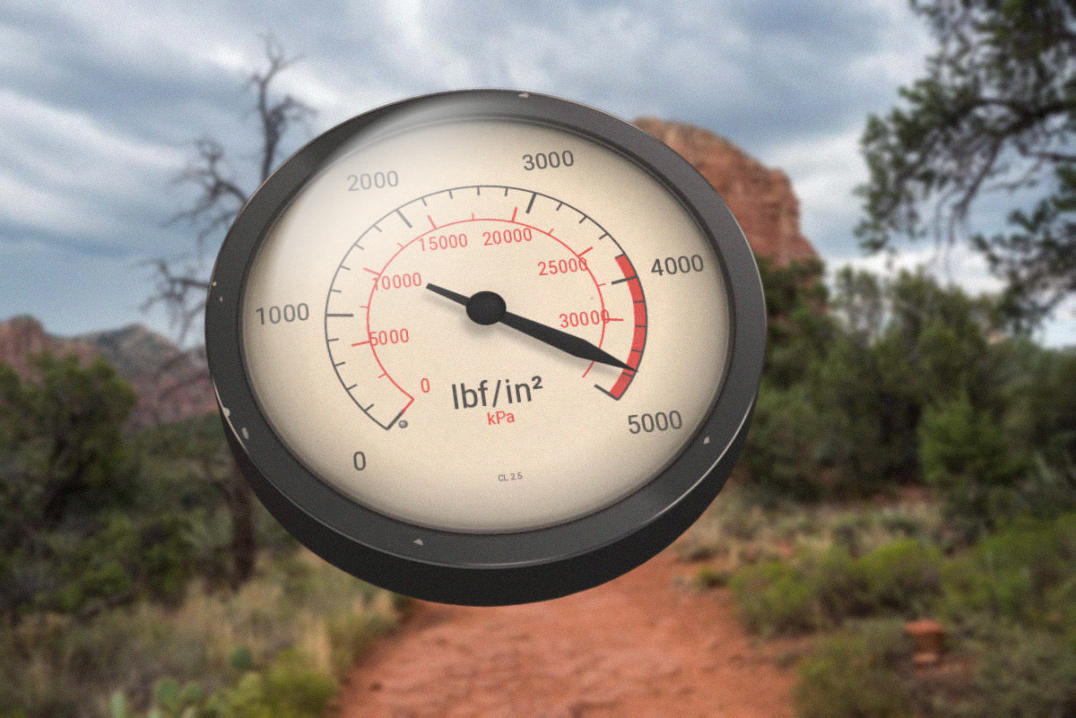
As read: 4800 (psi)
